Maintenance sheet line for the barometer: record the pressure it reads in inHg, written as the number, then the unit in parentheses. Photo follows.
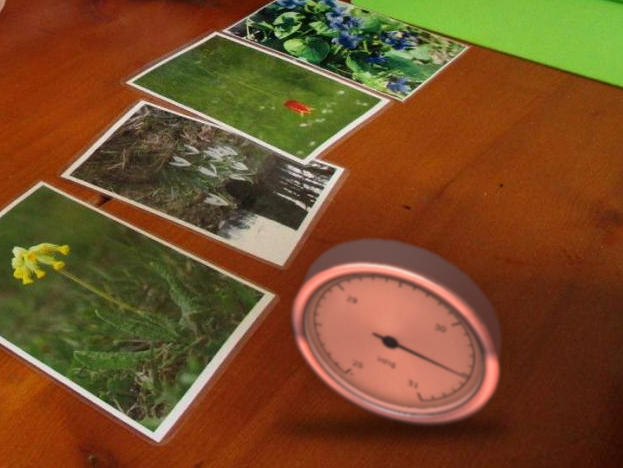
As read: 30.5 (inHg)
